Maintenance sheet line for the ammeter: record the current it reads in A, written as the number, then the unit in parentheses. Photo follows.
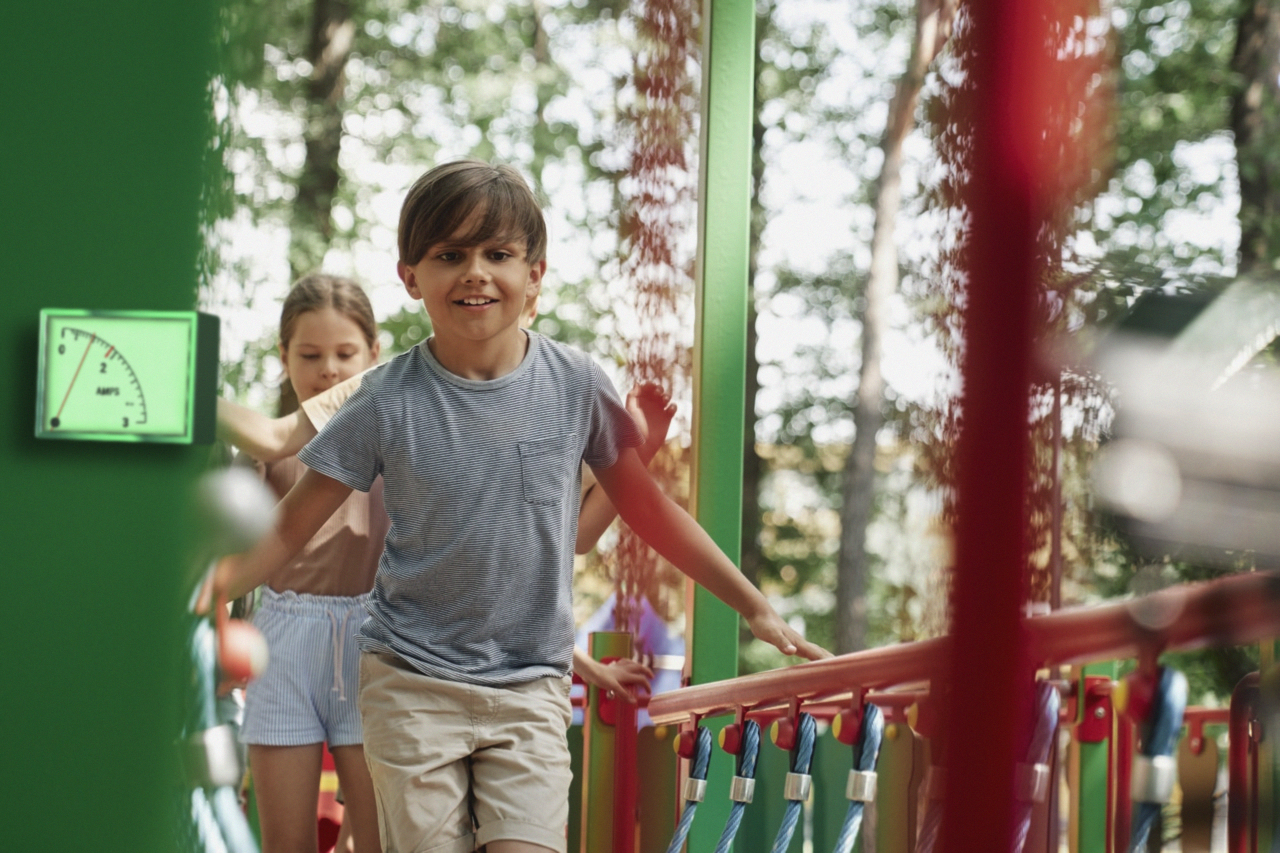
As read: 1.5 (A)
